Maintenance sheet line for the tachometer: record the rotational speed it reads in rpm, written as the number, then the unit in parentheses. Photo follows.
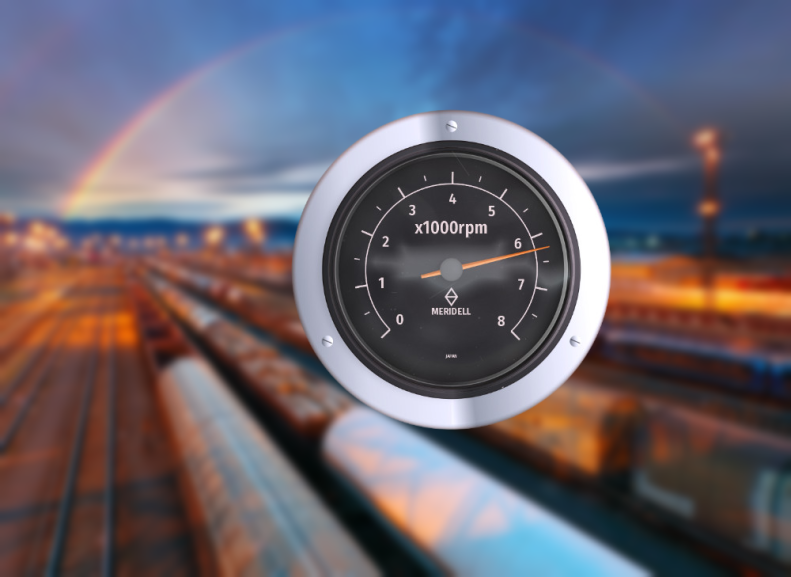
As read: 6250 (rpm)
